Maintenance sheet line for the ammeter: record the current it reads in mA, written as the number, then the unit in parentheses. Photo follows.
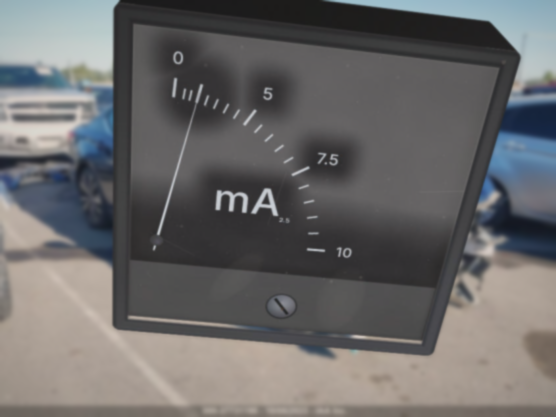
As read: 2.5 (mA)
